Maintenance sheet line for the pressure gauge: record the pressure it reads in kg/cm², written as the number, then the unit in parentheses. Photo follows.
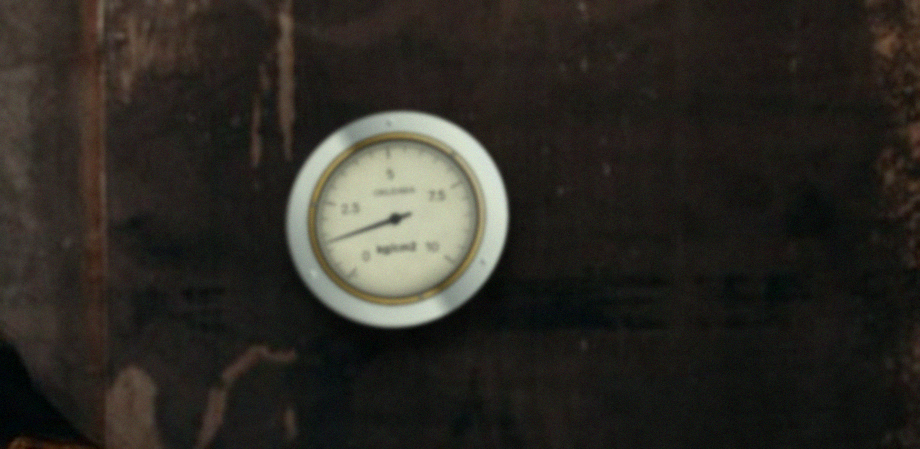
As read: 1.25 (kg/cm²)
